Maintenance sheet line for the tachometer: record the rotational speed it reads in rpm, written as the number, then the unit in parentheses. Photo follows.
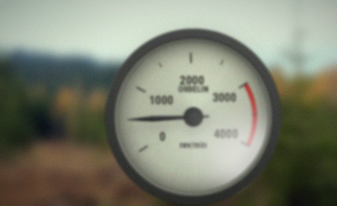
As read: 500 (rpm)
